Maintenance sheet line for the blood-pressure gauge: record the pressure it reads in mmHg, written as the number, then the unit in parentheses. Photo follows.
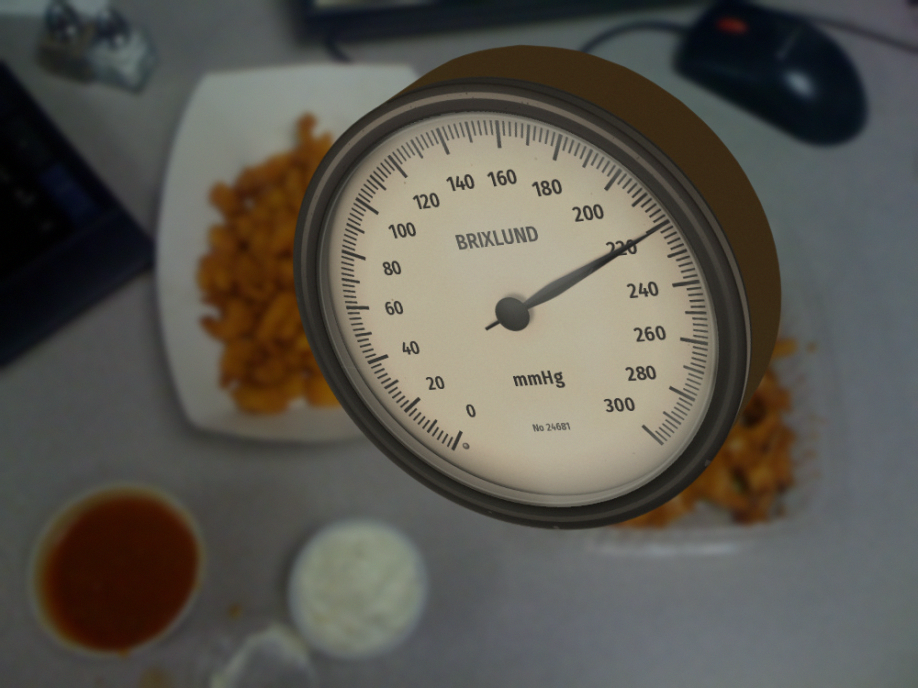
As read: 220 (mmHg)
